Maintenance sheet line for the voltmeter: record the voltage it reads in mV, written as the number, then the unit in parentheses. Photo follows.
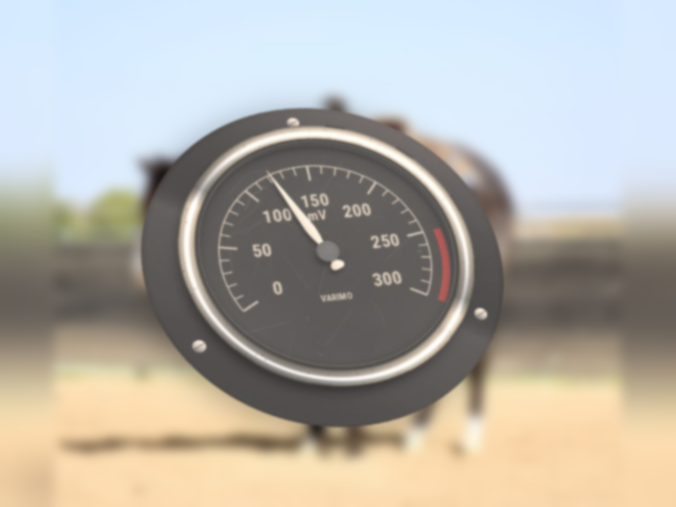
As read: 120 (mV)
